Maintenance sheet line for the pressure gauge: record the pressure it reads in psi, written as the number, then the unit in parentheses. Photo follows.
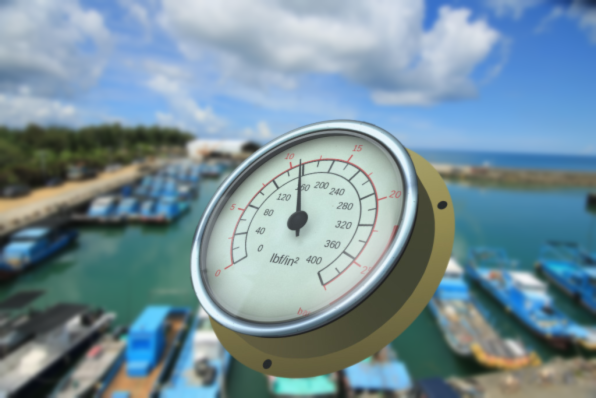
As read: 160 (psi)
